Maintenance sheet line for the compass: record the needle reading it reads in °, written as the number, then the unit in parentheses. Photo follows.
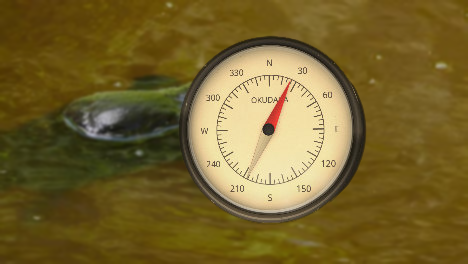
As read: 25 (°)
